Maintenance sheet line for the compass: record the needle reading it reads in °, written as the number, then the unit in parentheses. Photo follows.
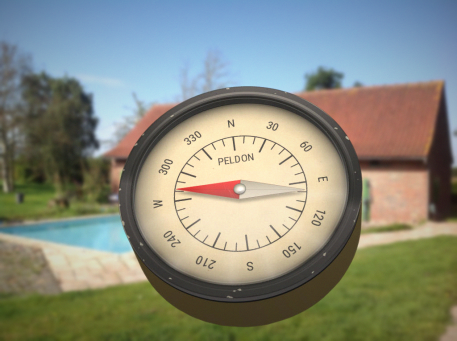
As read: 280 (°)
